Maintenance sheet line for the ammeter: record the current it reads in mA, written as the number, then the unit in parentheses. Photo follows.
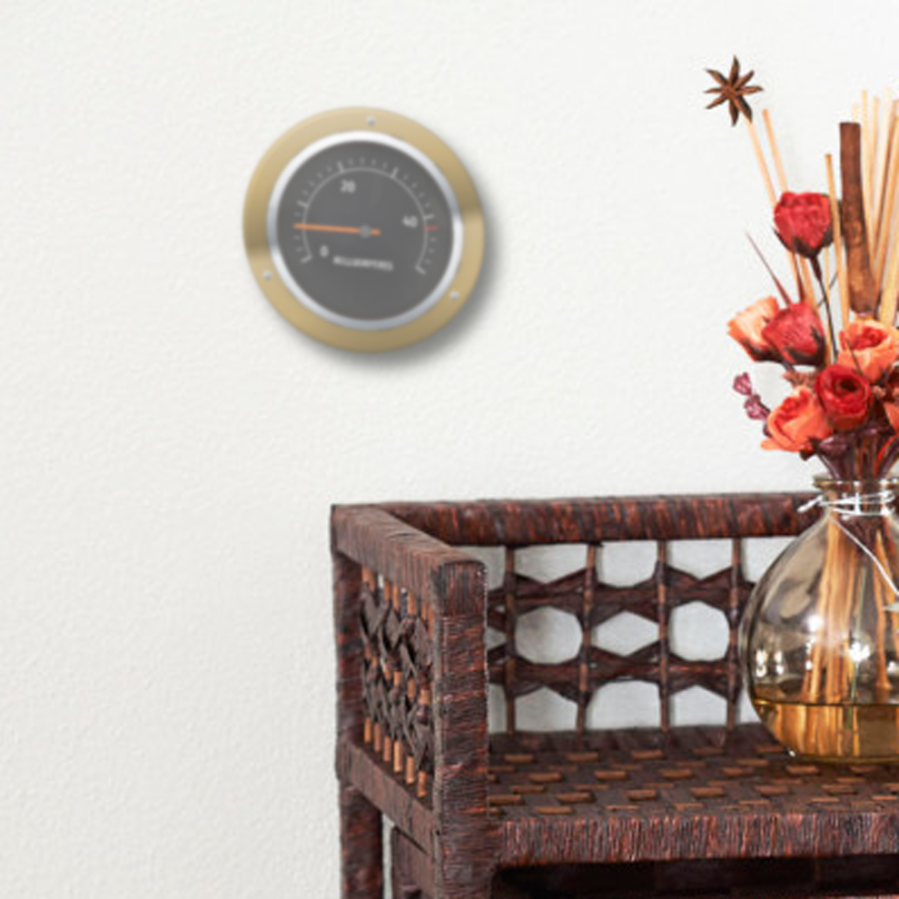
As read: 6 (mA)
